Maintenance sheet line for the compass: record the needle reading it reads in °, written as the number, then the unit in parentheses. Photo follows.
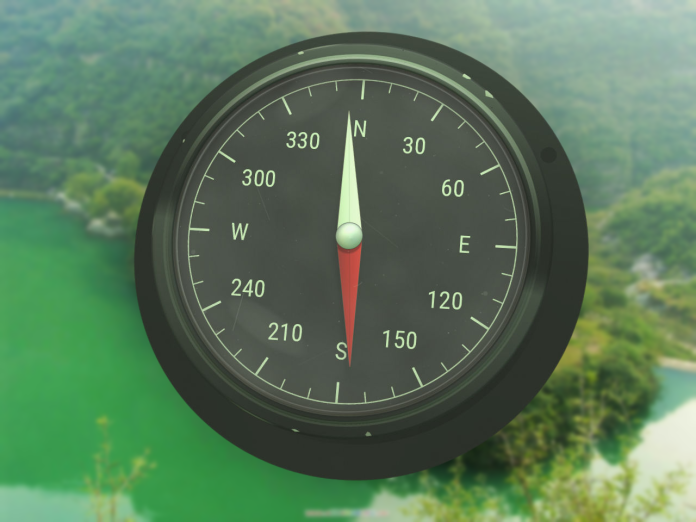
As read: 175 (°)
